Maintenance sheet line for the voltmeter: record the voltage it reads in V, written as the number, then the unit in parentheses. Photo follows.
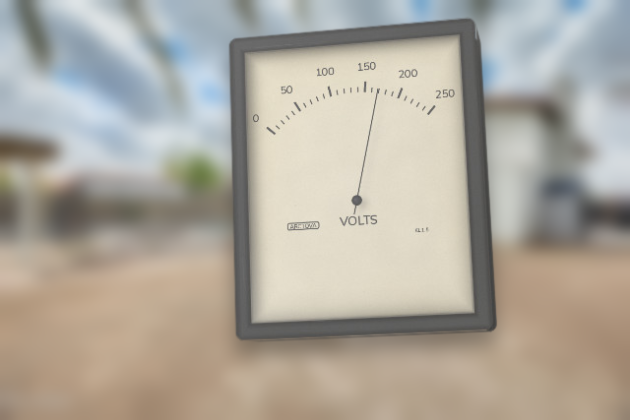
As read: 170 (V)
